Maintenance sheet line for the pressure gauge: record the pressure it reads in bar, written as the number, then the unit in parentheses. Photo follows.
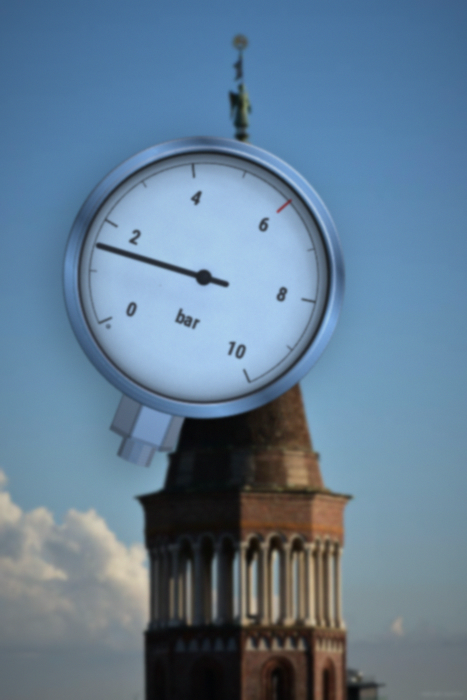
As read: 1.5 (bar)
